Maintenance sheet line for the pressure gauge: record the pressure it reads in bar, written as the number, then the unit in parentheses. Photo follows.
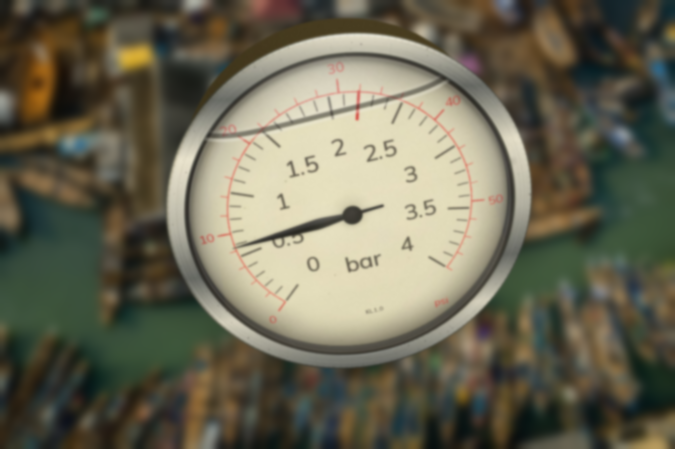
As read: 0.6 (bar)
